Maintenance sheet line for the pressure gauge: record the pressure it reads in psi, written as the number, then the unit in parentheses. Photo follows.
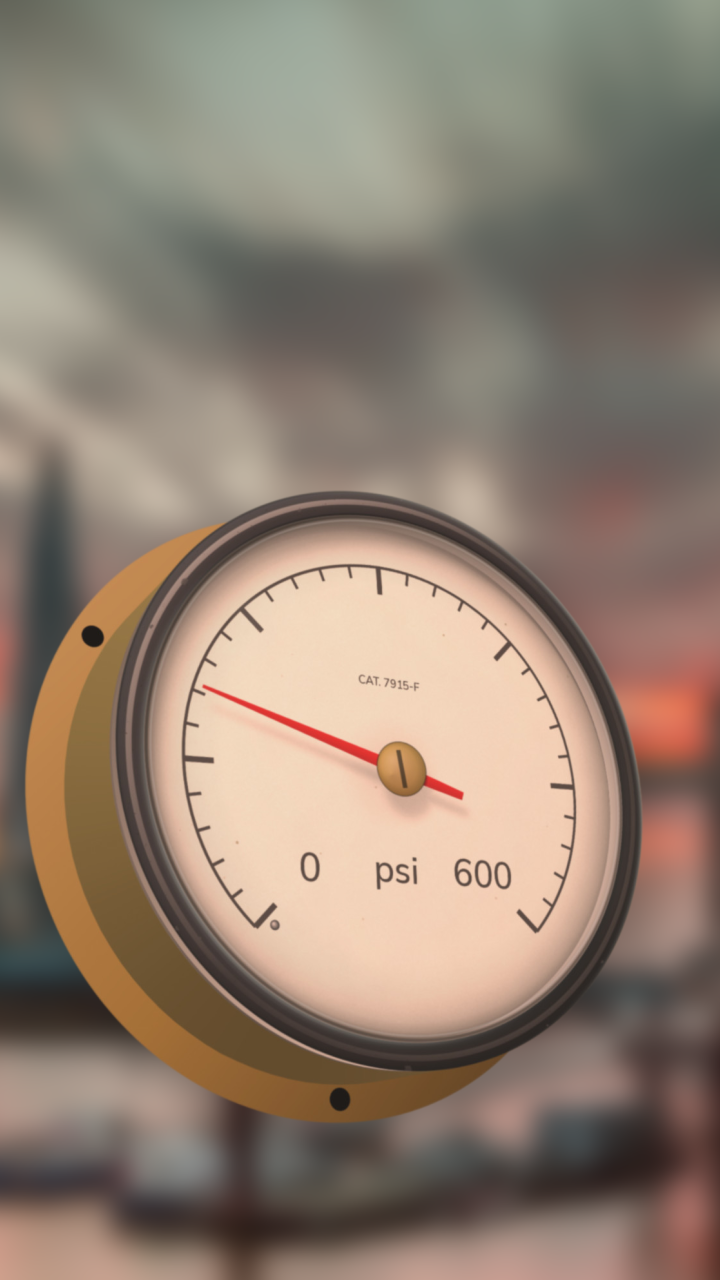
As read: 140 (psi)
